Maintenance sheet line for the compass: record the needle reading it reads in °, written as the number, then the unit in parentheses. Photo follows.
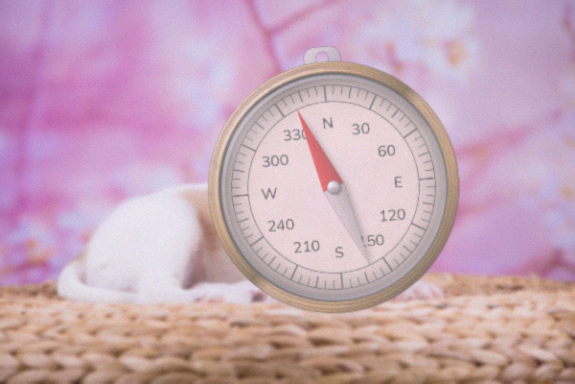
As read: 340 (°)
